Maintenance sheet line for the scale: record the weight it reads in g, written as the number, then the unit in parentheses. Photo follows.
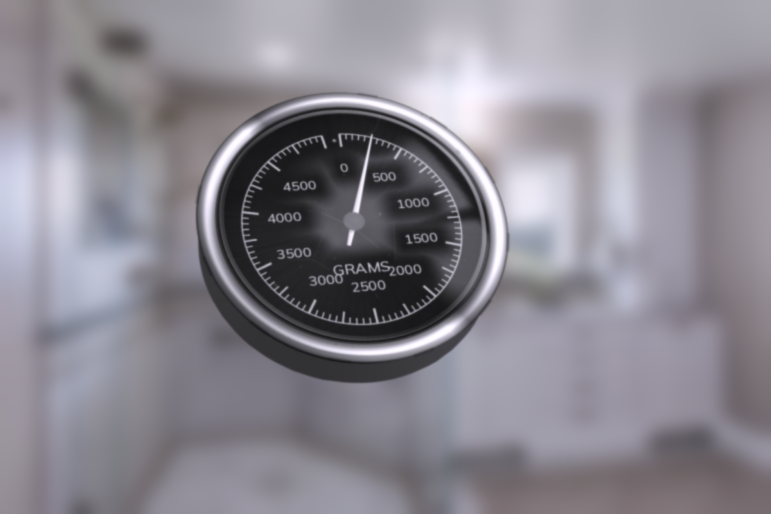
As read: 250 (g)
